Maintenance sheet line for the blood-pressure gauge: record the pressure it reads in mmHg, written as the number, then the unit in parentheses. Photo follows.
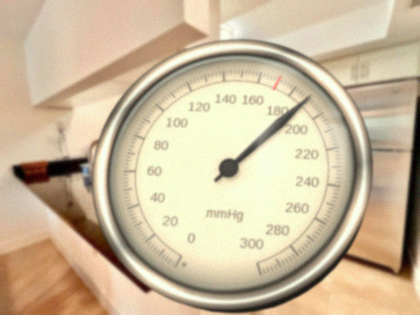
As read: 190 (mmHg)
